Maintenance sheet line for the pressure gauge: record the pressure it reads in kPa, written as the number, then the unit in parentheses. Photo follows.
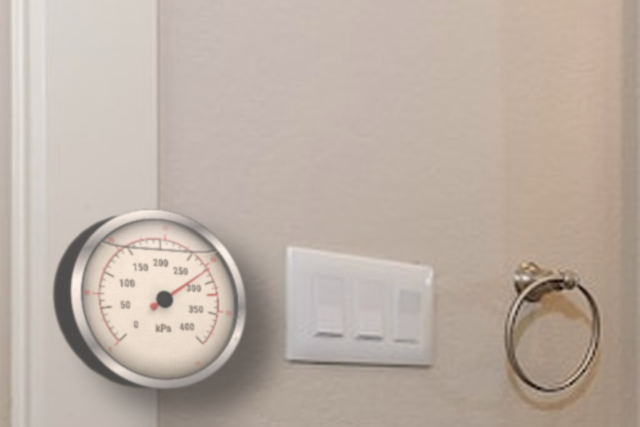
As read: 280 (kPa)
